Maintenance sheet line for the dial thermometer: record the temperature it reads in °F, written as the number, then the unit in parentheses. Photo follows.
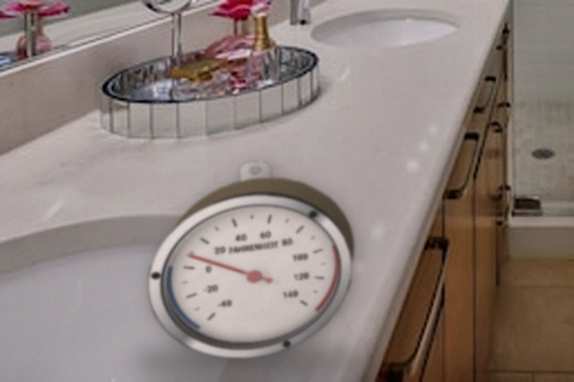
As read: 10 (°F)
